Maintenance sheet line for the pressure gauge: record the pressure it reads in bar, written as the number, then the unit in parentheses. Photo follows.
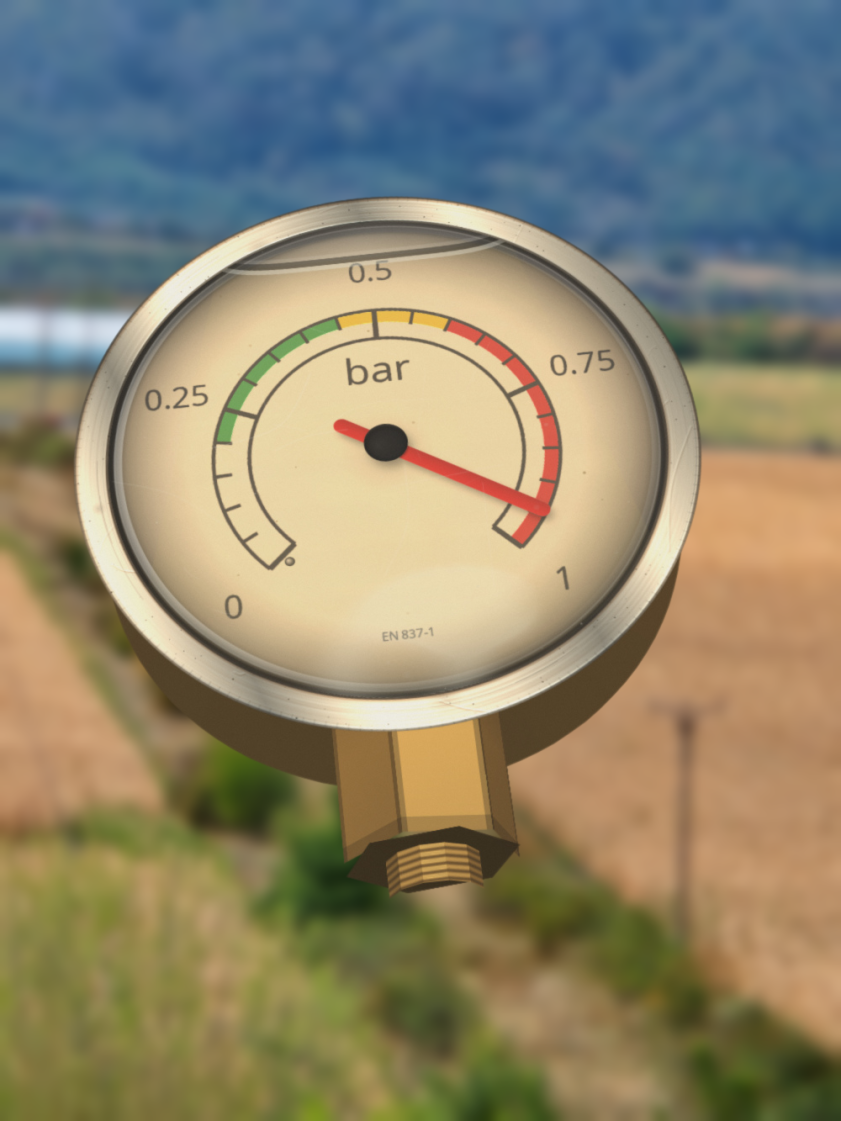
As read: 0.95 (bar)
